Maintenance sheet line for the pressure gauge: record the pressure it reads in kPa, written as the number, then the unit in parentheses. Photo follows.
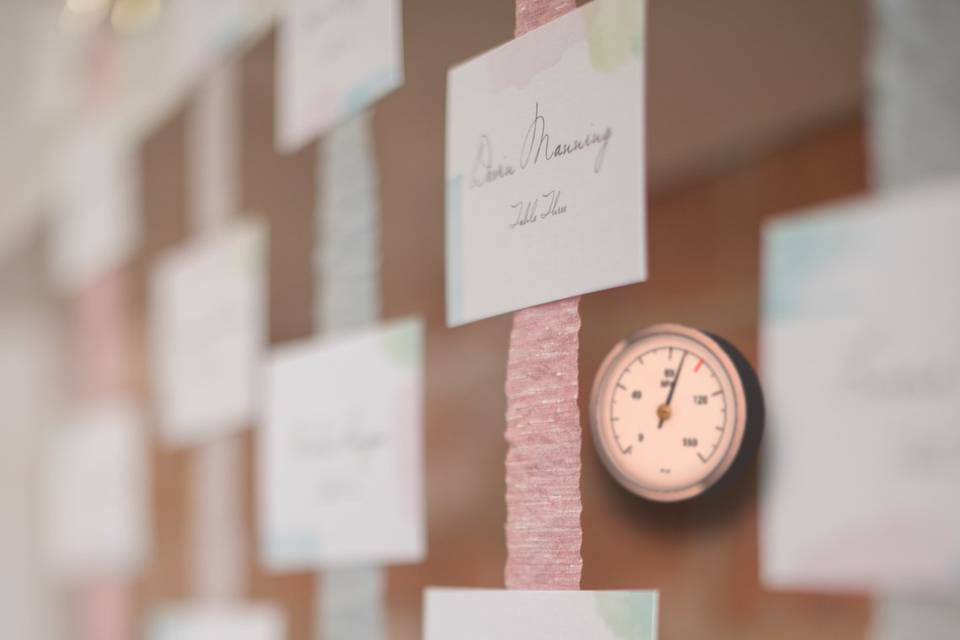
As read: 90 (kPa)
